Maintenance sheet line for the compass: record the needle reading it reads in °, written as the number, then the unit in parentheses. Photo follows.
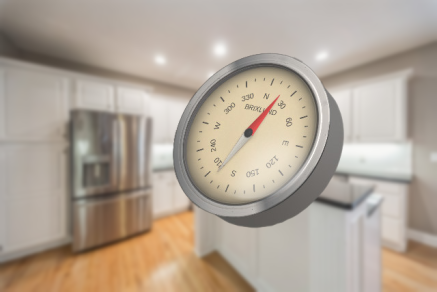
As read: 20 (°)
